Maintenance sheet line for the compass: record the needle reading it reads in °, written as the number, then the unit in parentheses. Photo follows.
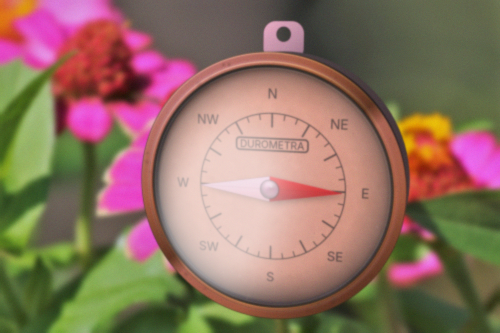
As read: 90 (°)
